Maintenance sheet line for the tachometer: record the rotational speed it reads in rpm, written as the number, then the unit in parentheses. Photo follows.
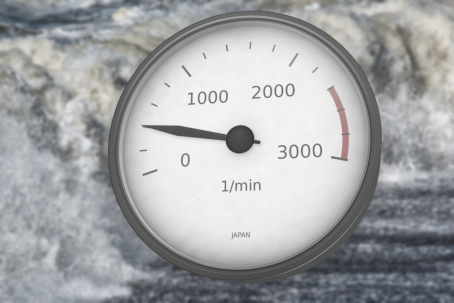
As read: 400 (rpm)
